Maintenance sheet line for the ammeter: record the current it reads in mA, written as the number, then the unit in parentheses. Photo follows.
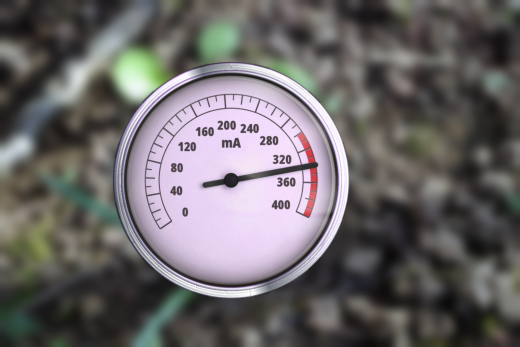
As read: 340 (mA)
